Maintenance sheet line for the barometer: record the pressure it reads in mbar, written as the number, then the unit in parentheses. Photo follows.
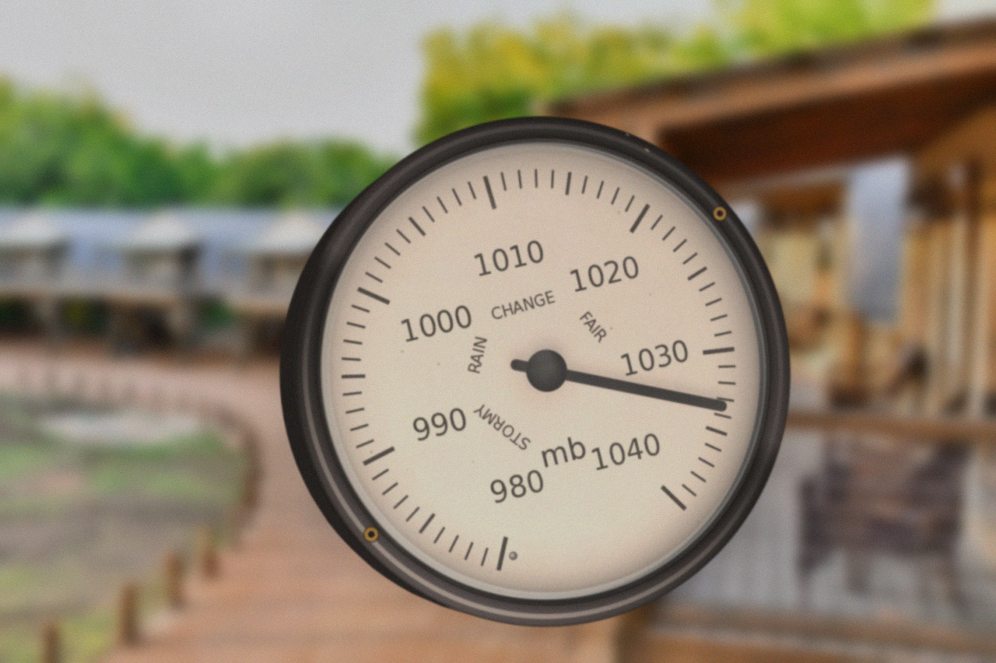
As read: 1033.5 (mbar)
